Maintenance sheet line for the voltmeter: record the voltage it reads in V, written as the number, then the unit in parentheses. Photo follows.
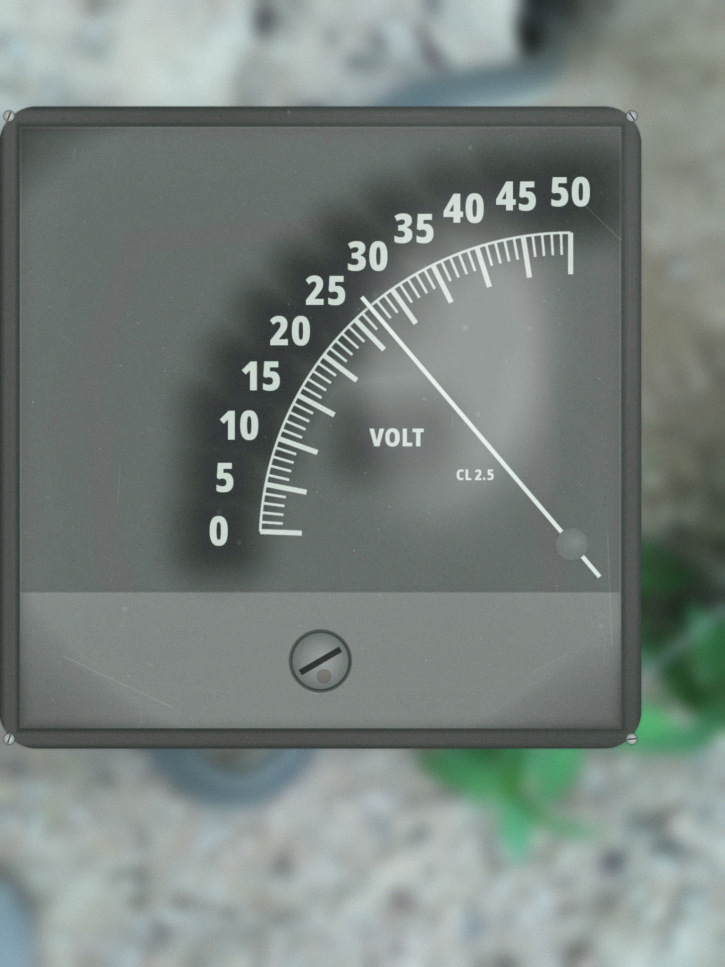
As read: 27 (V)
